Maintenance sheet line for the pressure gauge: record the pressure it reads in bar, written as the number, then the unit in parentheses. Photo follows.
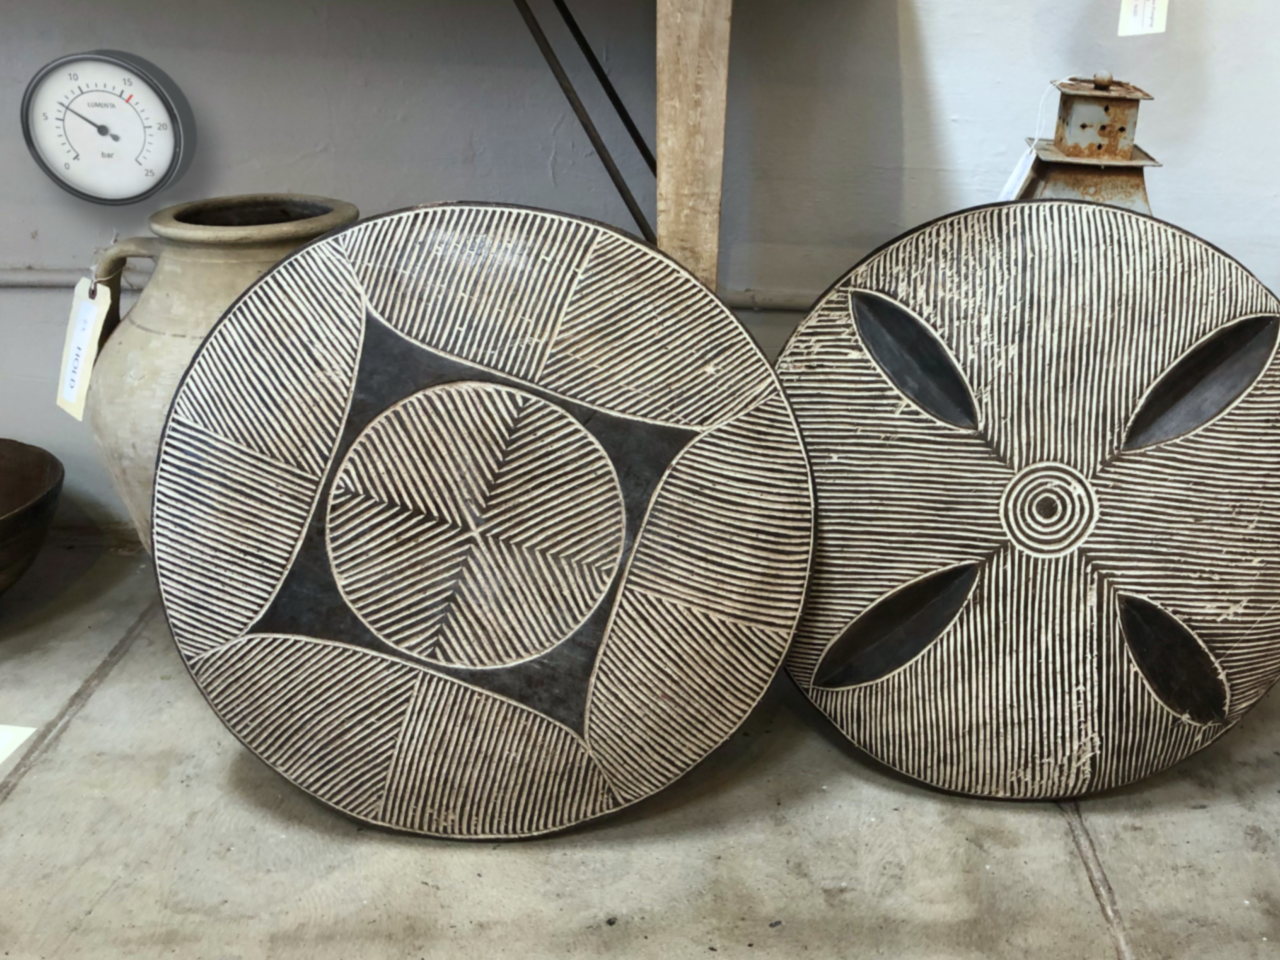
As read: 7 (bar)
